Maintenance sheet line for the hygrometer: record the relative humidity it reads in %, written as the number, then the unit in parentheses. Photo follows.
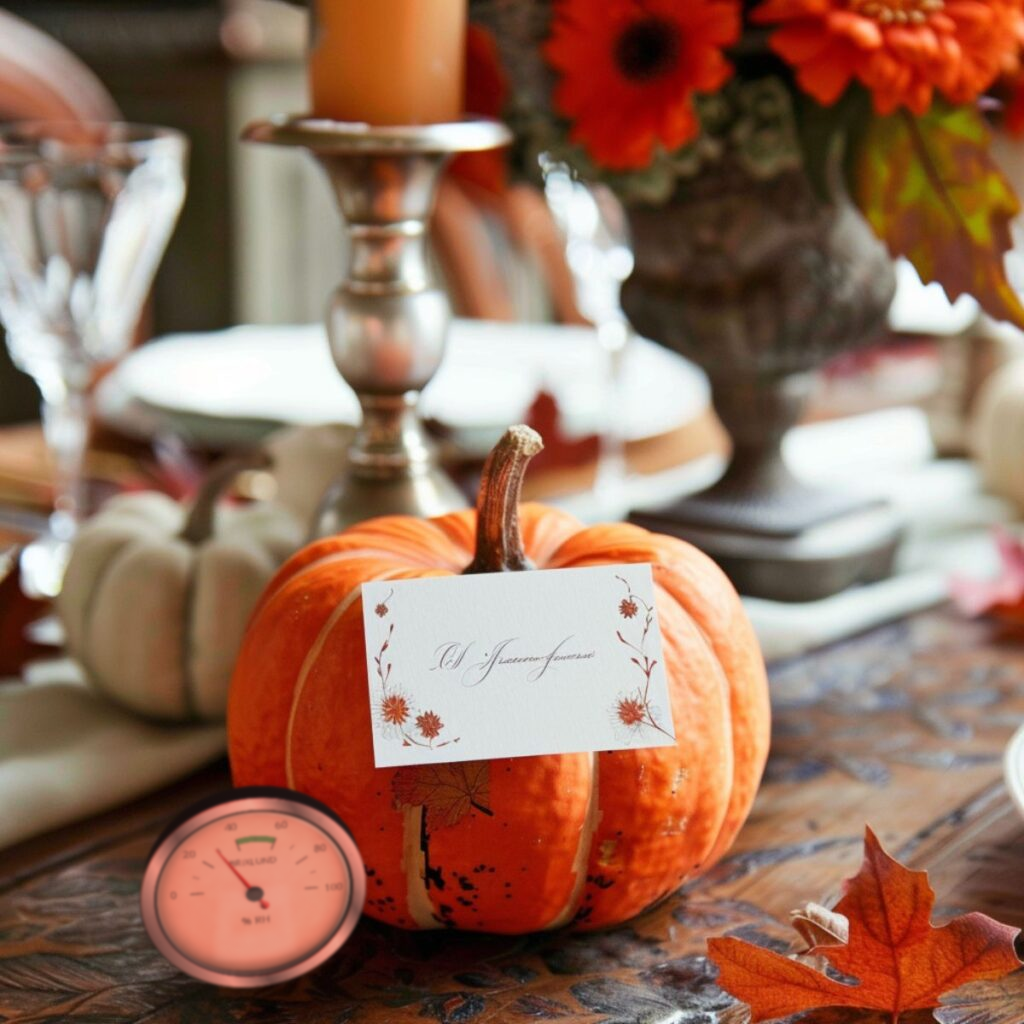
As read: 30 (%)
